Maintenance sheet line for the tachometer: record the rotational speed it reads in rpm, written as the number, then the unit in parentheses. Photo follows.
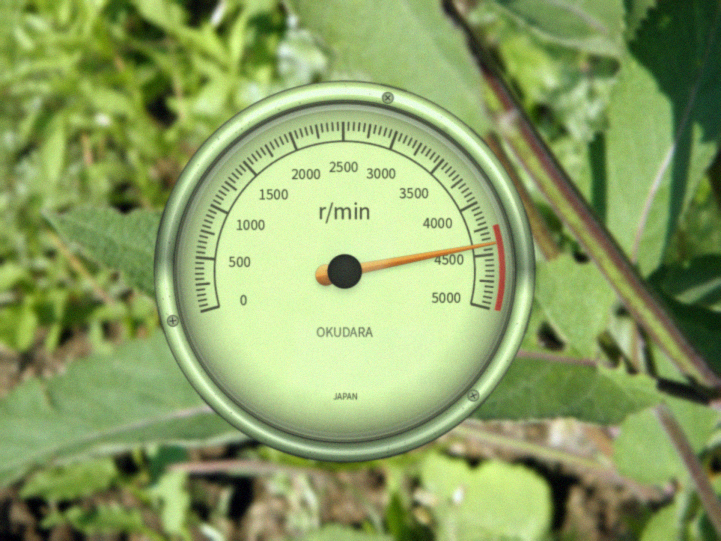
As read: 4400 (rpm)
